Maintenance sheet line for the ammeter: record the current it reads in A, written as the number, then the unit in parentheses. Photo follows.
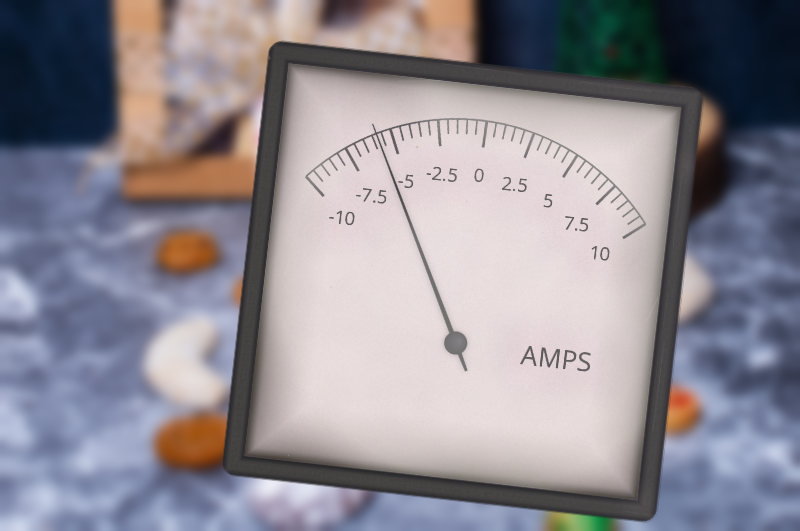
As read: -5.75 (A)
